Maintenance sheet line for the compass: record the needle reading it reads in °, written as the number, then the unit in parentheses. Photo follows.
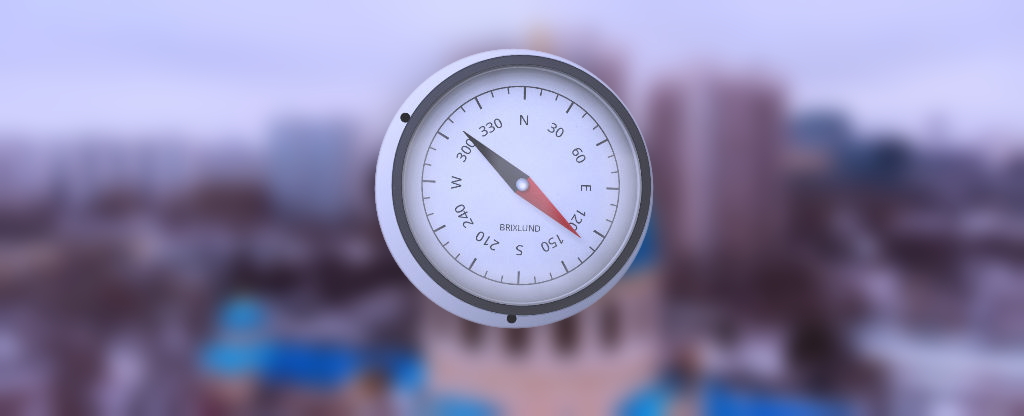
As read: 130 (°)
